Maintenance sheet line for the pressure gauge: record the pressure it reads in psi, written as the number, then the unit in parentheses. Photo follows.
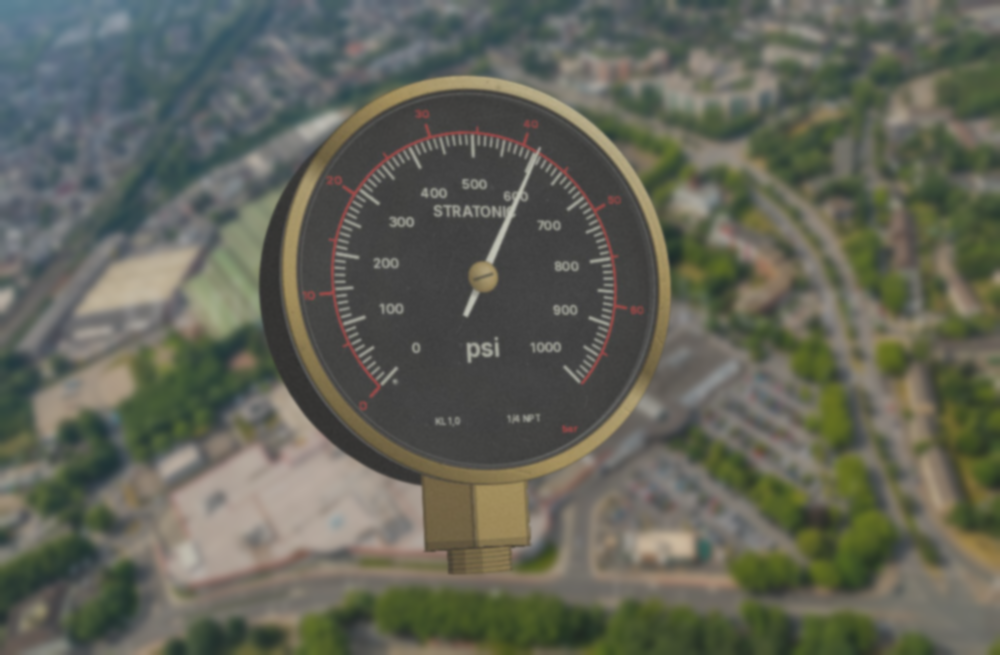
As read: 600 (psi)
